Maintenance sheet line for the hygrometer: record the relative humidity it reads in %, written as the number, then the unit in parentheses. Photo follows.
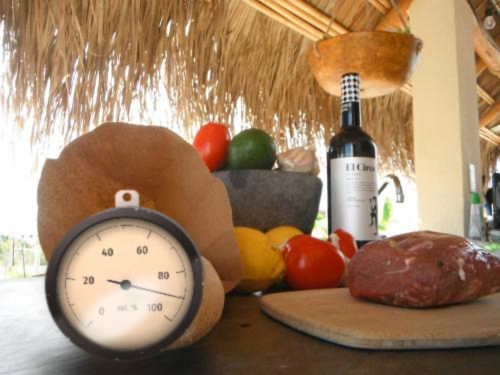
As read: 90 (%)
